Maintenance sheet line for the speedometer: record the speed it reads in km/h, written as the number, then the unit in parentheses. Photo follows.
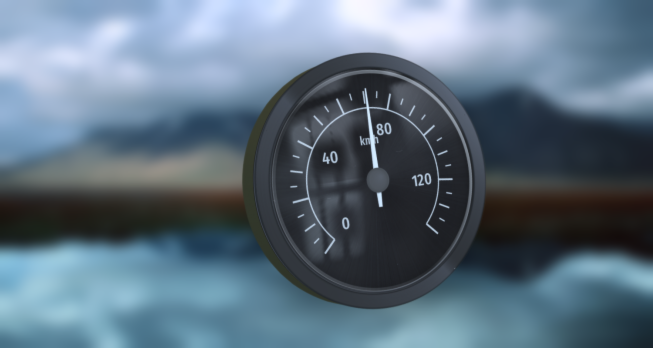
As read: 70 (km/h)
